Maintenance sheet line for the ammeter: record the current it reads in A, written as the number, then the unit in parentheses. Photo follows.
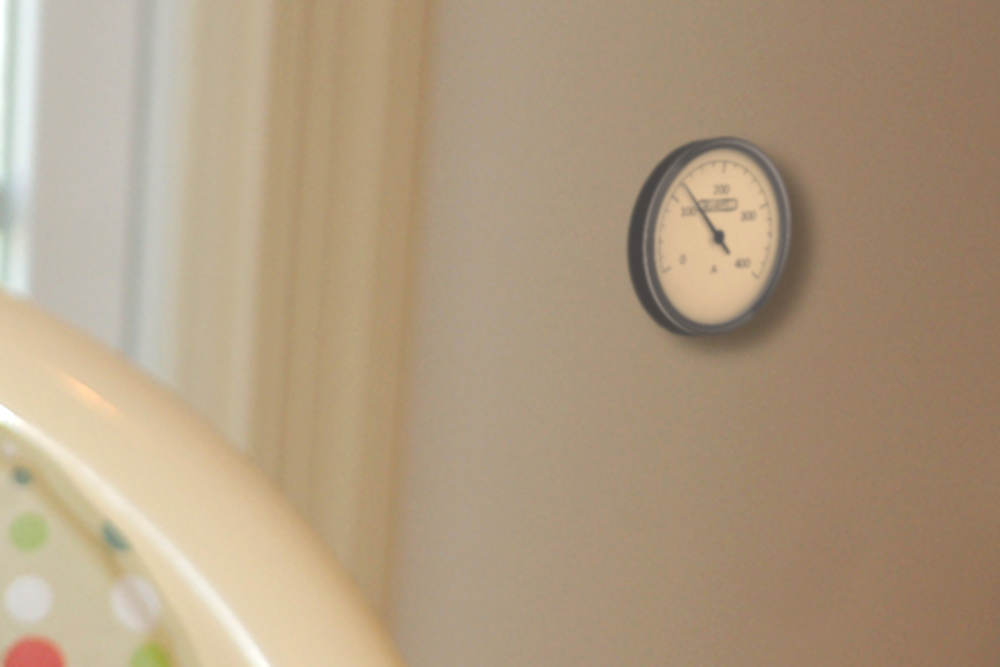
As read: 120 (A)
